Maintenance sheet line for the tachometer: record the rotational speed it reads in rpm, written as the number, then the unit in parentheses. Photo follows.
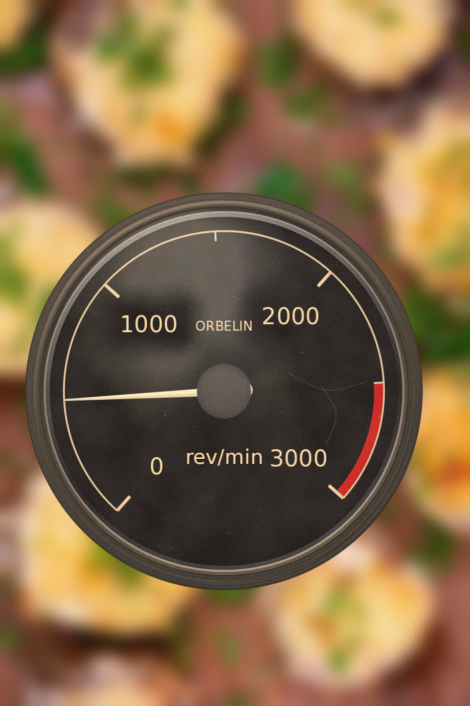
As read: 500 (rpm)
